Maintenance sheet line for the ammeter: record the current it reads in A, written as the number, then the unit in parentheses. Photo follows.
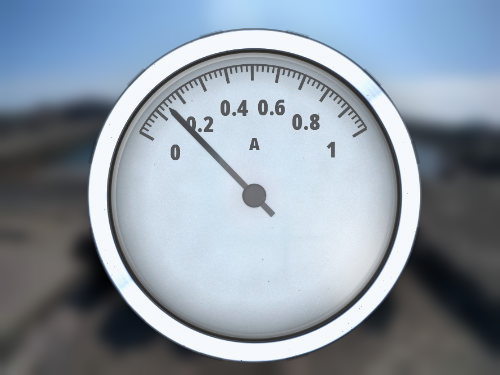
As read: 0.14 (A)
